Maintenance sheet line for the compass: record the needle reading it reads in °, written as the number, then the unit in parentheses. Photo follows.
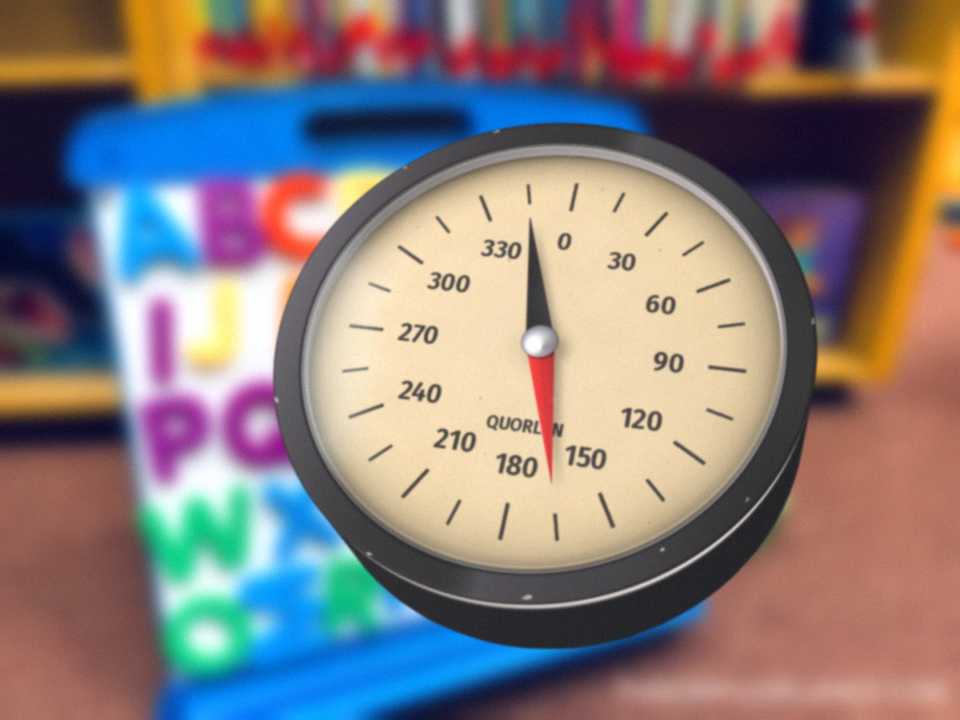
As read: 165 (°)
